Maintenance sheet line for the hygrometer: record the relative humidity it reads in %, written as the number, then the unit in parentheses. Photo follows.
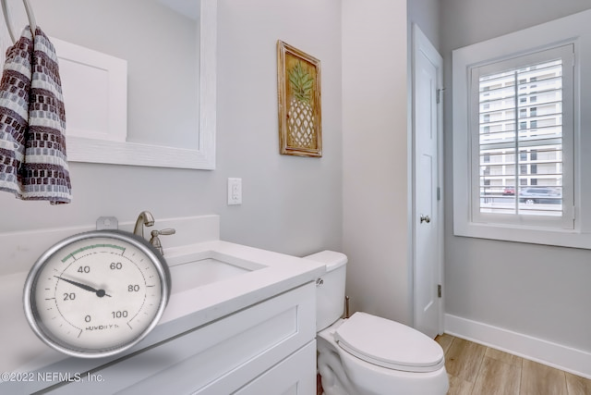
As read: 30 (%)
